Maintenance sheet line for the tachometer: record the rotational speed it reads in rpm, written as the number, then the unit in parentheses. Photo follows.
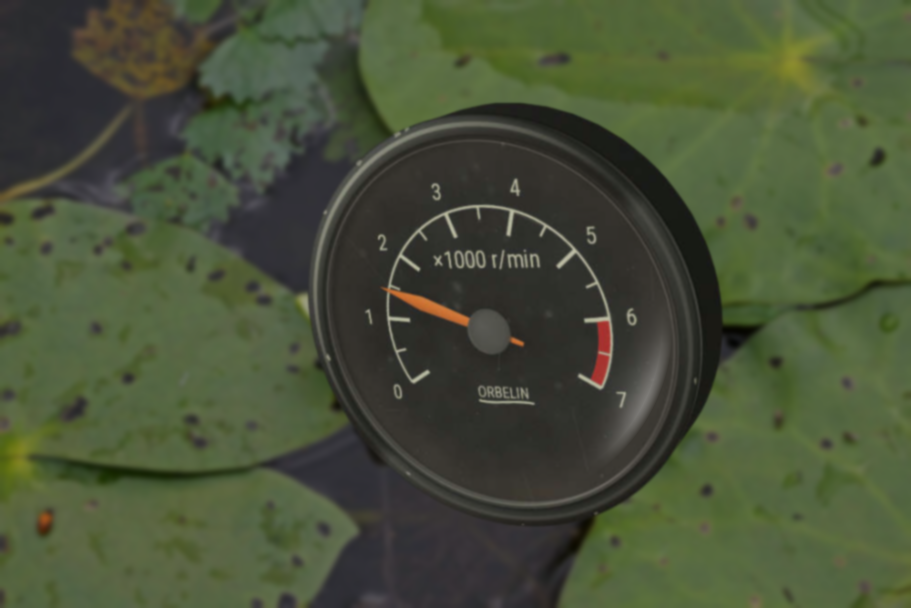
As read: 1500 (rpm)
